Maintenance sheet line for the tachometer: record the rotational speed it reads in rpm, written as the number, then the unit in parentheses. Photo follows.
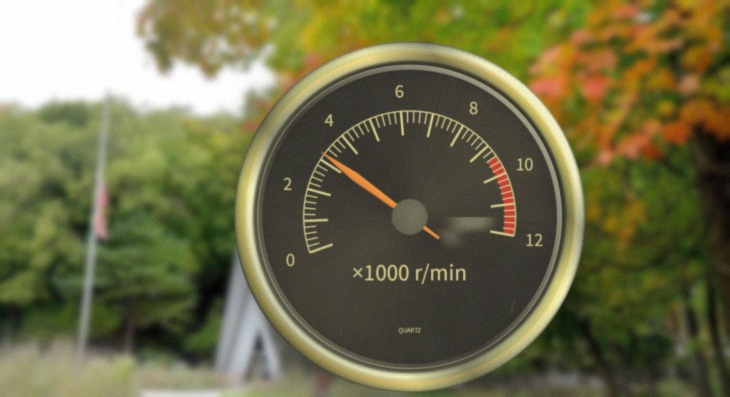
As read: 3200 (rpm)
